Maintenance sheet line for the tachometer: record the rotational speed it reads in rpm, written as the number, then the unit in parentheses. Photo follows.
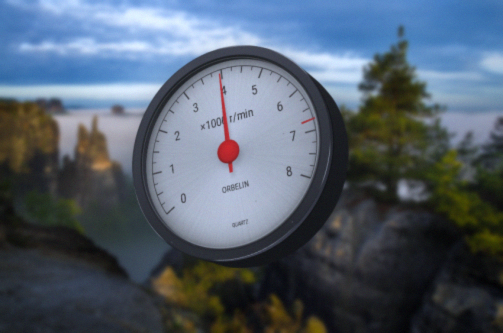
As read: 4000 (rpm)
